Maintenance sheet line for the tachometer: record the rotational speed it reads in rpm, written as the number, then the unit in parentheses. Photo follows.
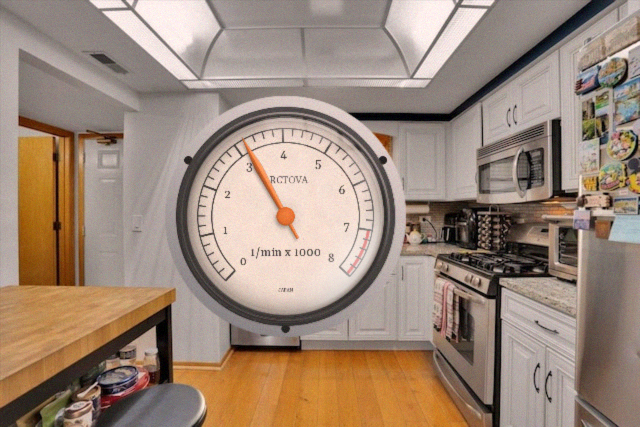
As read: 3200 (rpm)
